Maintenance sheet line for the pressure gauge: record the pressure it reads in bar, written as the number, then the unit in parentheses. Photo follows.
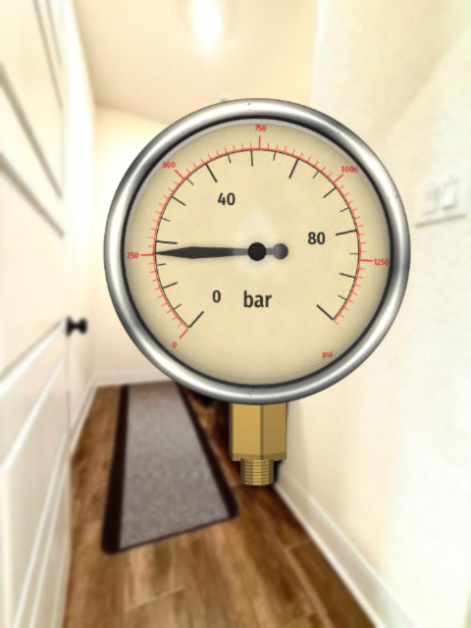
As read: 17.5 (bar)
